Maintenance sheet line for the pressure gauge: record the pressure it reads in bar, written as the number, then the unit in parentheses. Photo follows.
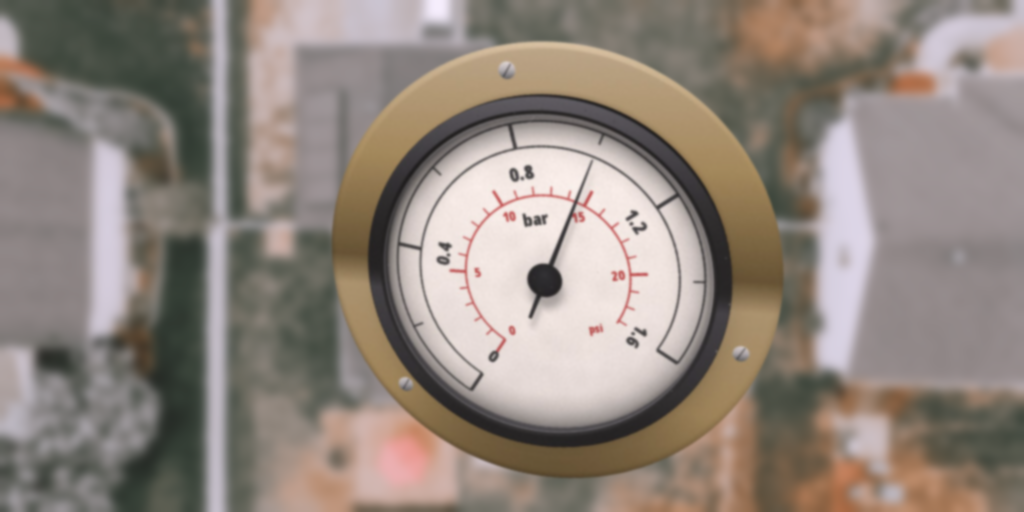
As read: 1 (bar)
